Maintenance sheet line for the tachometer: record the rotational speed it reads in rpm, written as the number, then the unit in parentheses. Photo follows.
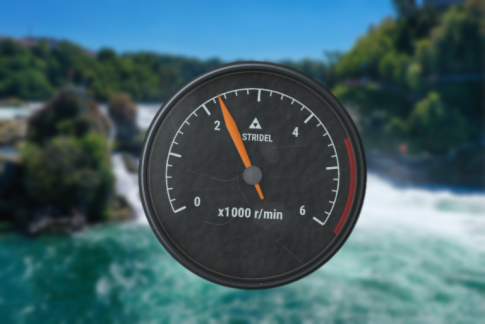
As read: 2300 (rpm)
